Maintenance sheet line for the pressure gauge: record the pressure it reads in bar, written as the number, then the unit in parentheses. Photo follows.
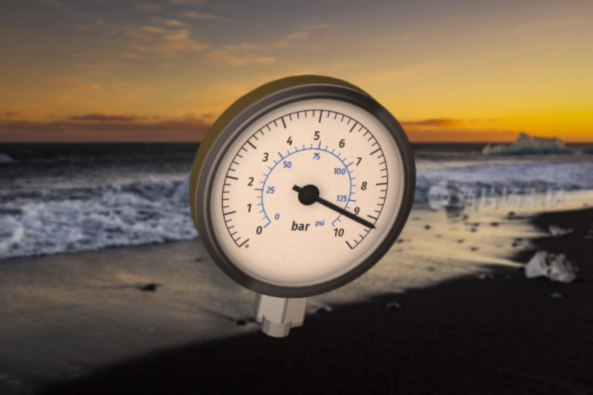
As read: 9.2 (bar)
